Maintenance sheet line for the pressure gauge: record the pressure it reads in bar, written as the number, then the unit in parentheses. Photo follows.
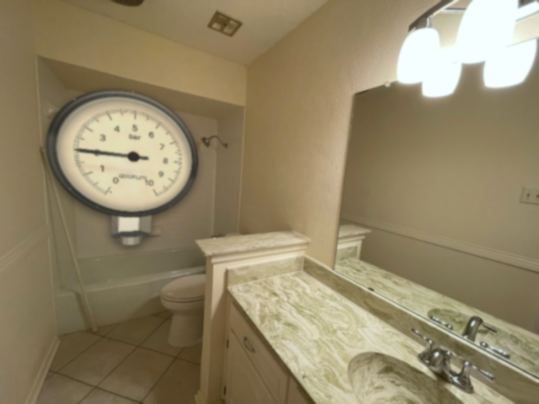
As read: 2 (bar)
